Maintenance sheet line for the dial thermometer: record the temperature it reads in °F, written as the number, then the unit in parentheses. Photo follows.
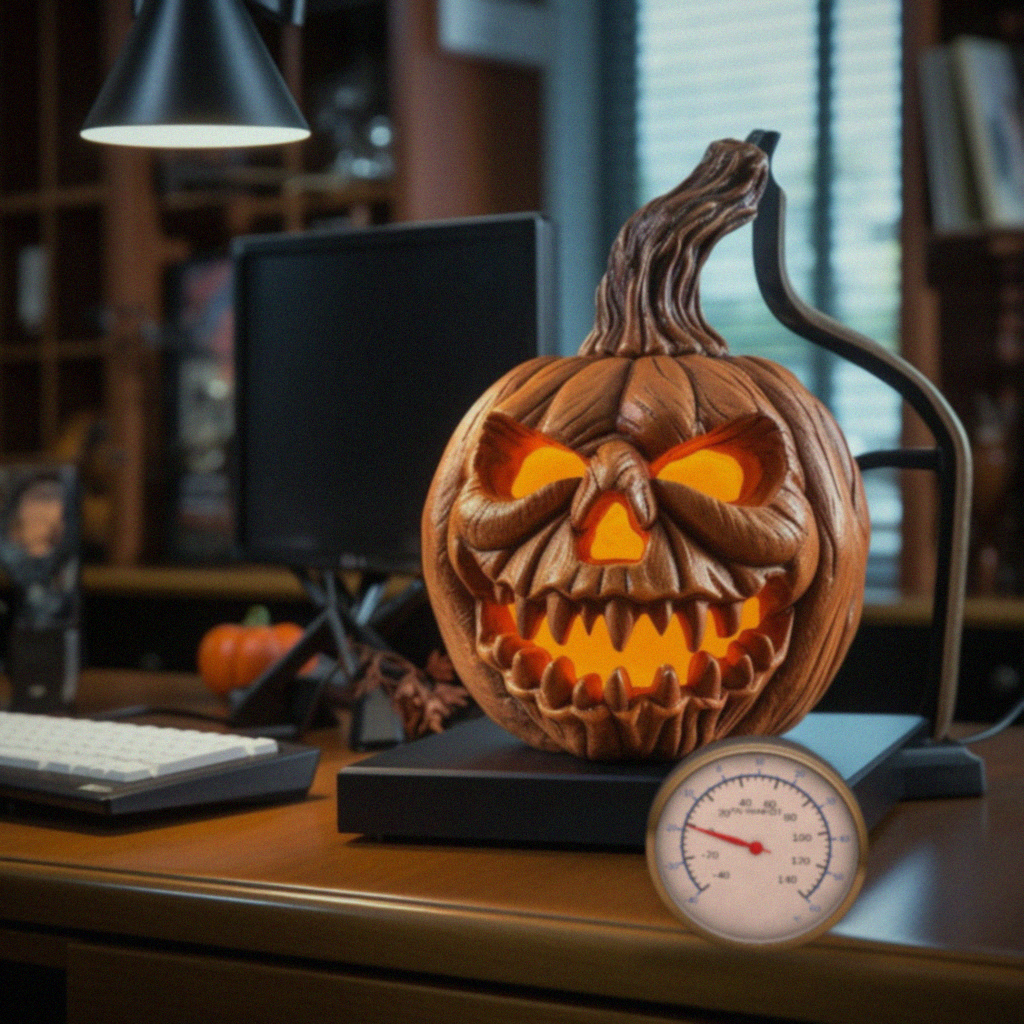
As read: 0 (°F)
